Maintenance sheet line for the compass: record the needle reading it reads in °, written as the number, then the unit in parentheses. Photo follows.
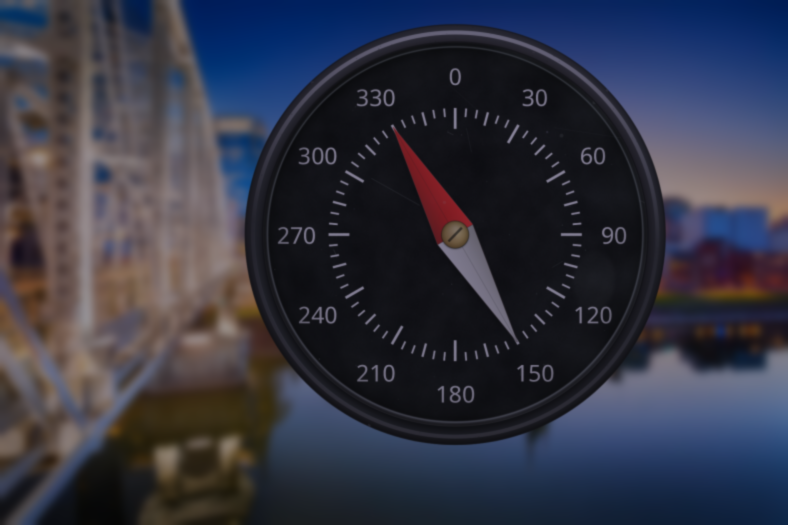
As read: 330 (°)
